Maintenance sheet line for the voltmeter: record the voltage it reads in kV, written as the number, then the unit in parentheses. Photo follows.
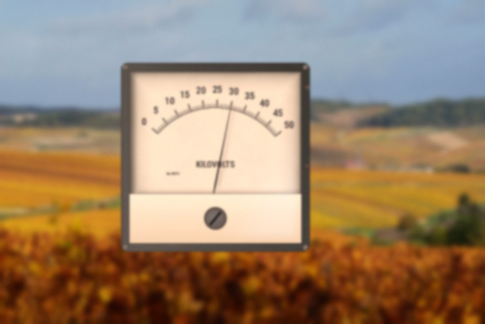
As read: 30 (kV)
